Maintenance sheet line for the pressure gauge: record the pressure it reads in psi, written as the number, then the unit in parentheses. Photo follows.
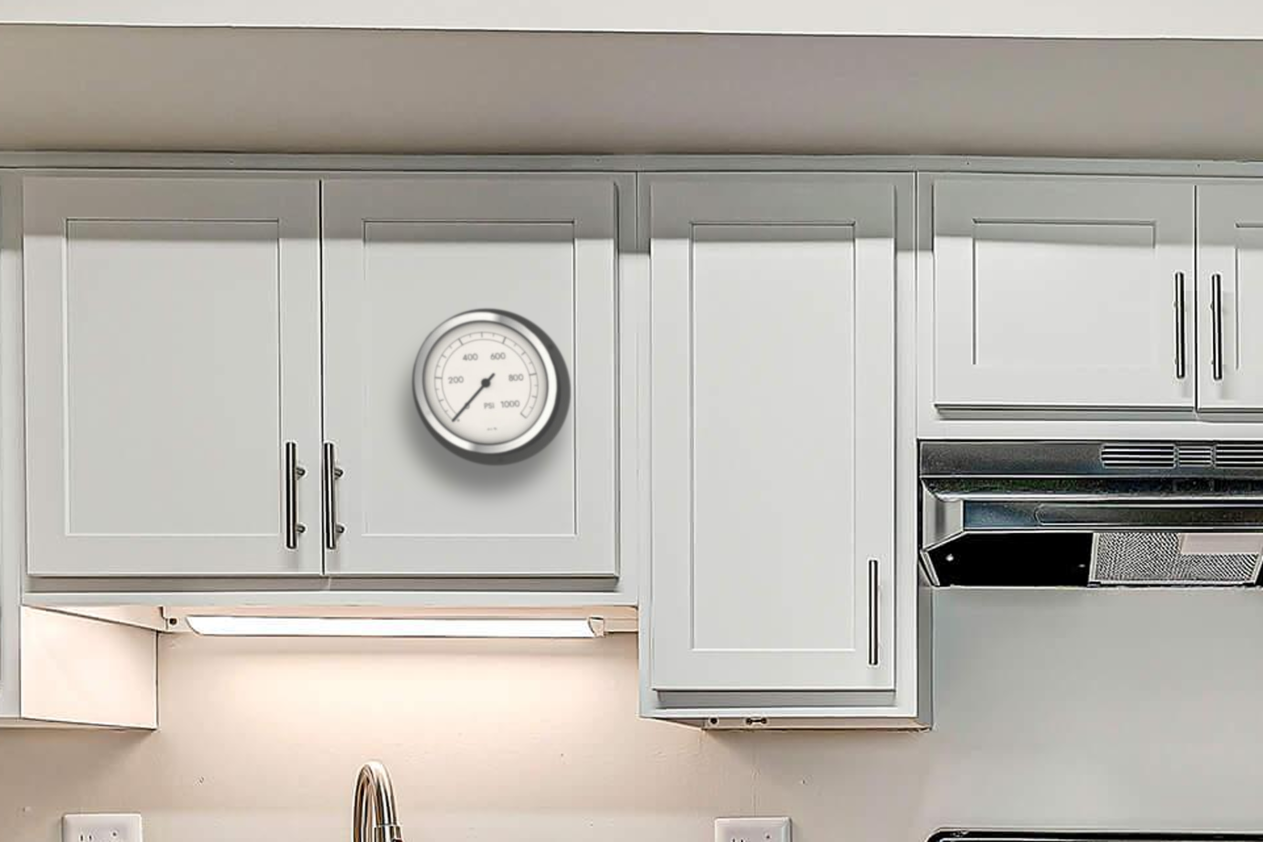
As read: 0 (psi)
